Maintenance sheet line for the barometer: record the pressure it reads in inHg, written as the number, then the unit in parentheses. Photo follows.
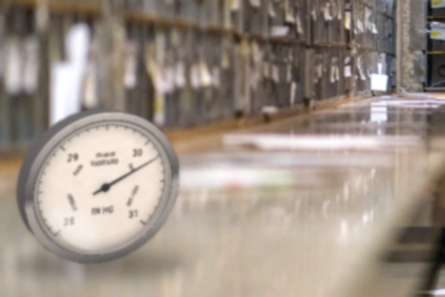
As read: 30.2 (inHg)
